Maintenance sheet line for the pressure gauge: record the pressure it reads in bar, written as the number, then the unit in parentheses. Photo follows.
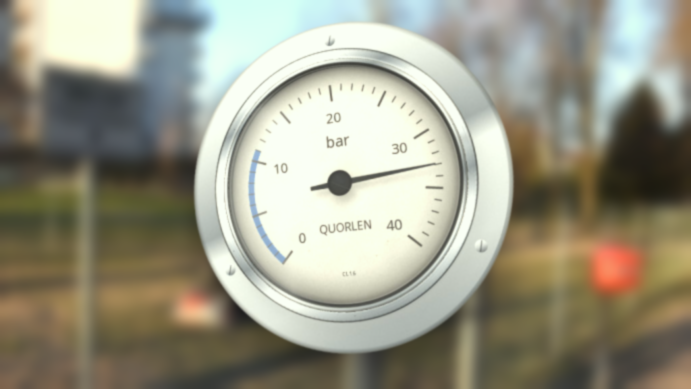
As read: 33 (bar)
